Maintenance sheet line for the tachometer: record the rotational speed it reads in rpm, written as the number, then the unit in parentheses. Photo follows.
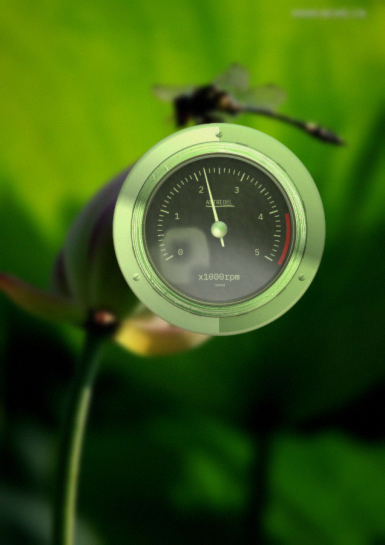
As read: 2200 (rpm)
